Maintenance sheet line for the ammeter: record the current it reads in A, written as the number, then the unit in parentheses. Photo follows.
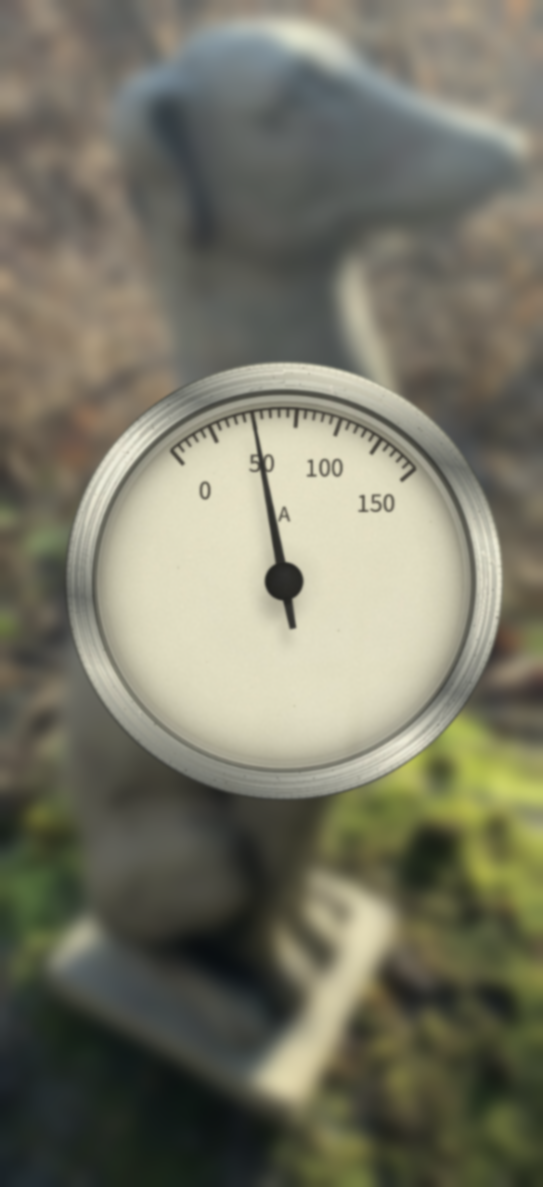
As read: 50 (A)
